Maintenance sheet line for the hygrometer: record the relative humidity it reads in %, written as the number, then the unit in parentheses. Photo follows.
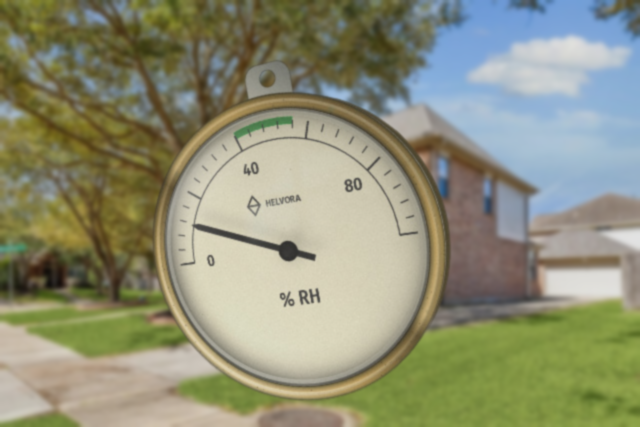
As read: 12 (%)
